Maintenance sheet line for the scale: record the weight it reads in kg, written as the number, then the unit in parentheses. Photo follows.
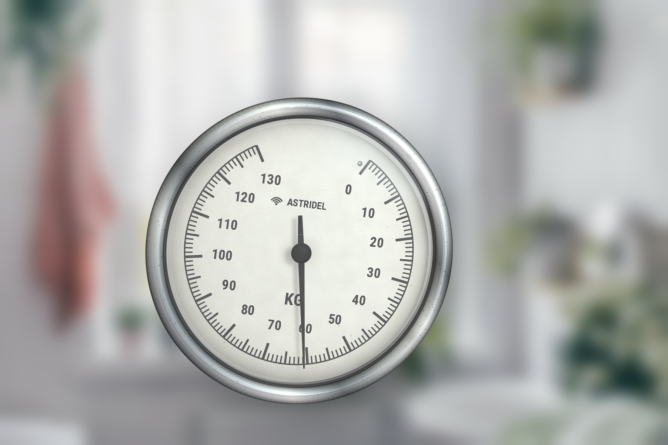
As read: 61 (kg)
